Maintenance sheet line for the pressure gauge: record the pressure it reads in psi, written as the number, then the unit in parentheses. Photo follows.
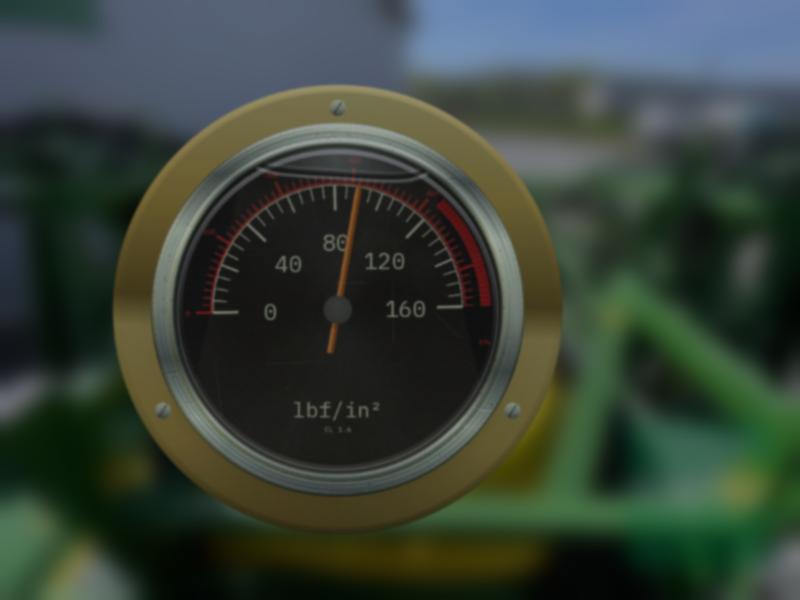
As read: 90 (psi)
